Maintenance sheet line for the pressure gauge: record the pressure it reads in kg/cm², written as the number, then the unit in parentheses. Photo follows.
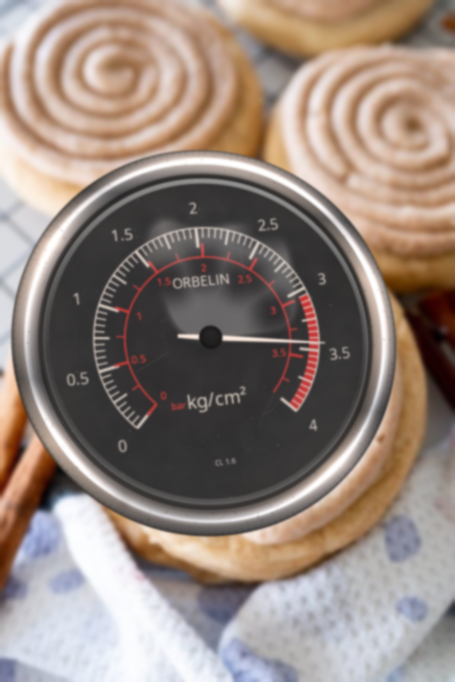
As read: 3.45 (kg/cm²)
